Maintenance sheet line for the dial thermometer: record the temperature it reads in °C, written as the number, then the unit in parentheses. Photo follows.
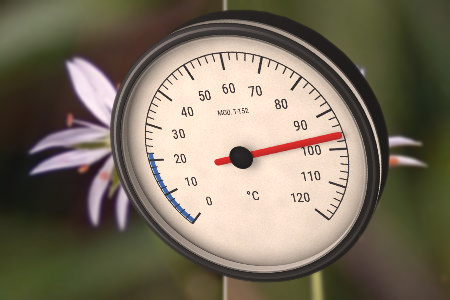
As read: 96 (°C)
